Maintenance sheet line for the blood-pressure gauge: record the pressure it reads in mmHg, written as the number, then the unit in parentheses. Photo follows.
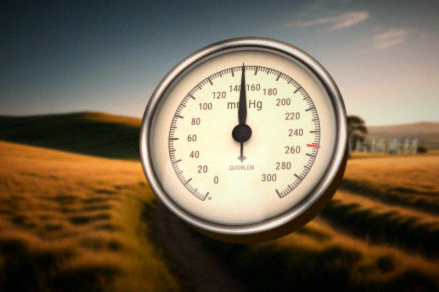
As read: 150 (mmHg)
